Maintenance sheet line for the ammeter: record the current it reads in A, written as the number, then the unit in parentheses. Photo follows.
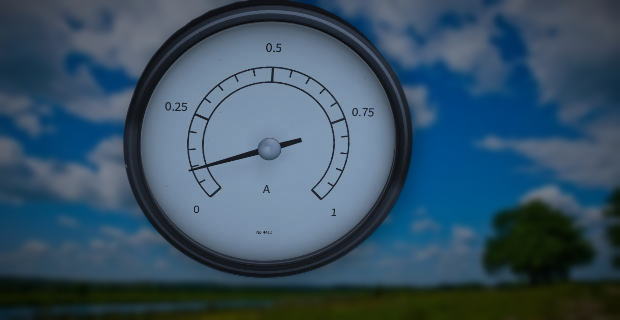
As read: 0.1 (A)
